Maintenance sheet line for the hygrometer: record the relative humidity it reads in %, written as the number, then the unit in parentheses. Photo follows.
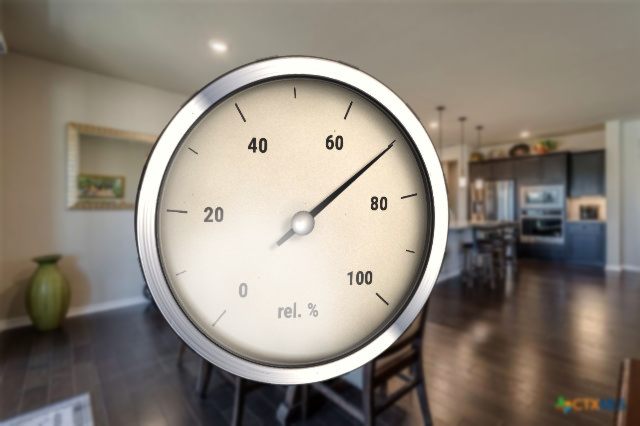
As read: 70 (%)
